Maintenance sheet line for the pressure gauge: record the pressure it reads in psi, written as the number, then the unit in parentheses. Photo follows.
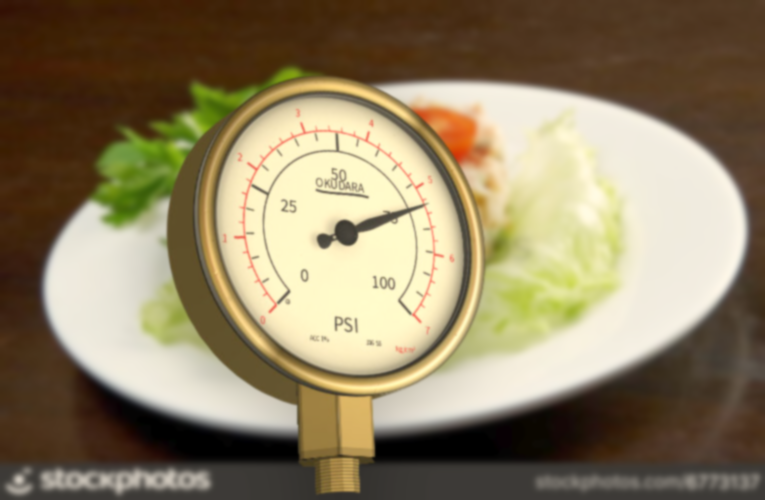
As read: 75 (psi)
